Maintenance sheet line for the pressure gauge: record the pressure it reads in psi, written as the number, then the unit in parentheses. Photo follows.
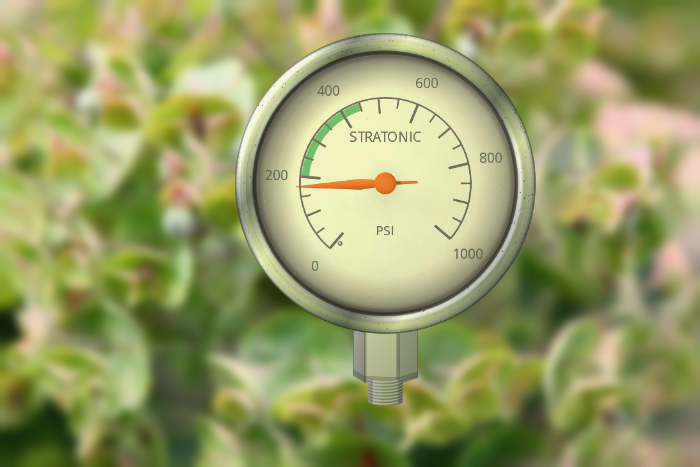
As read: 175 (psi)
